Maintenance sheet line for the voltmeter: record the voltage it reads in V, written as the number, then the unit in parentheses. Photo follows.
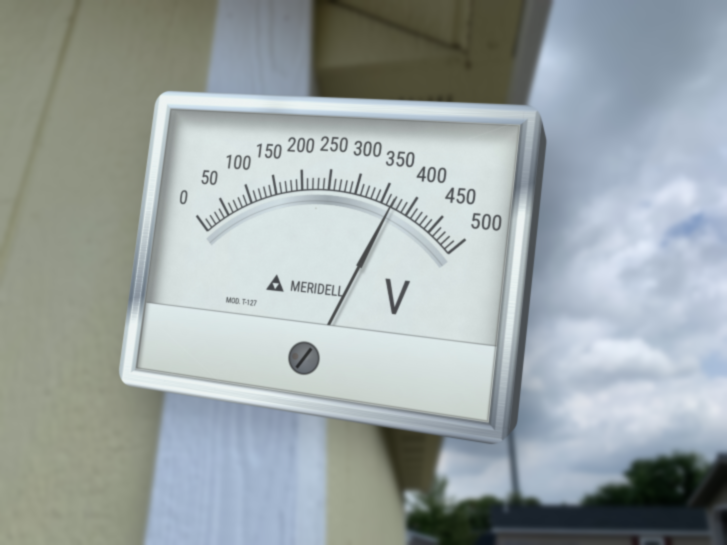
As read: 370 (V)
